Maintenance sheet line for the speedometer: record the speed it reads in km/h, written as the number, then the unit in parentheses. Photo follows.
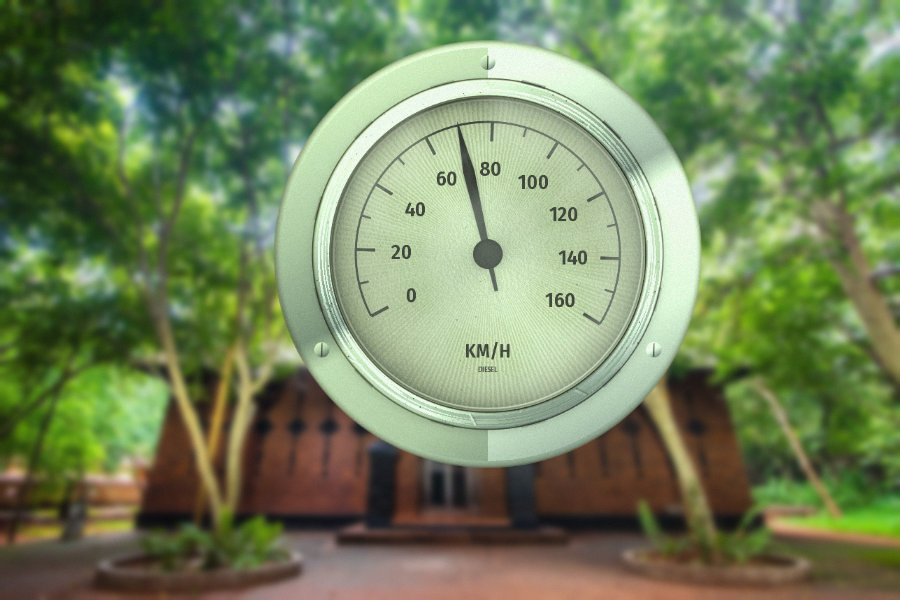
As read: 70 (km/h)
